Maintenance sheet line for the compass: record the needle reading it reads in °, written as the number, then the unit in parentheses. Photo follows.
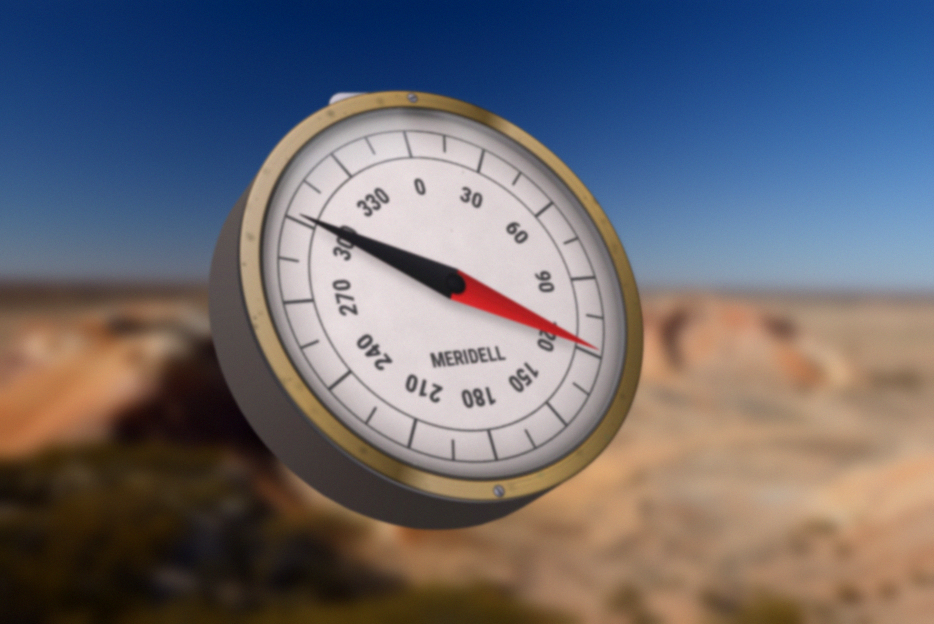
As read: 120 (°)
